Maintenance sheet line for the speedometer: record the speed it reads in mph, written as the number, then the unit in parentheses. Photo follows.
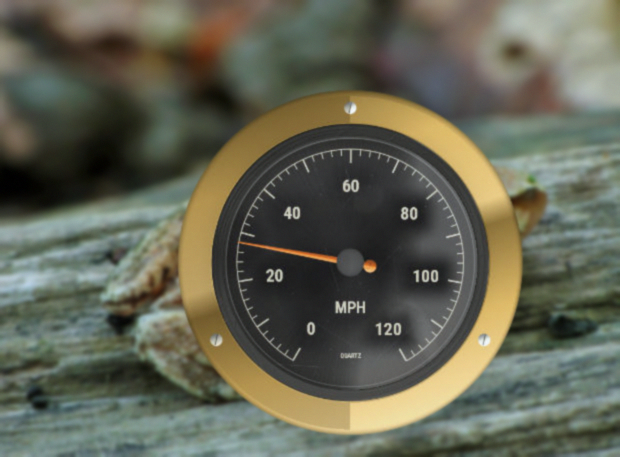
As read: 28 (mph)
